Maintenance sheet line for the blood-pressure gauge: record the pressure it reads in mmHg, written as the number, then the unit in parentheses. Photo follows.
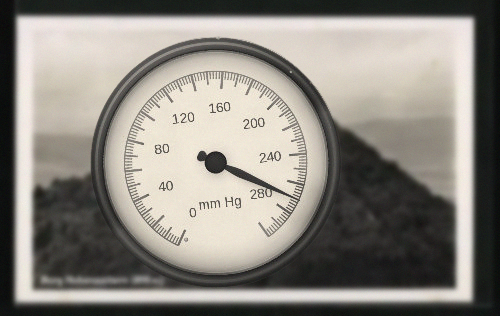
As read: 270 (mmHg)
